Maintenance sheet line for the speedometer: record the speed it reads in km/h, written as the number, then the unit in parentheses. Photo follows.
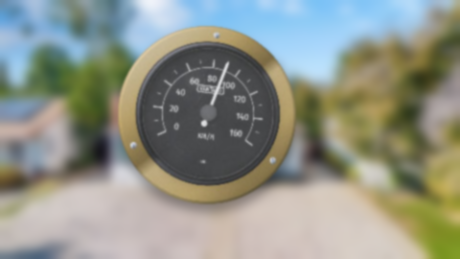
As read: 90 (km/h)
